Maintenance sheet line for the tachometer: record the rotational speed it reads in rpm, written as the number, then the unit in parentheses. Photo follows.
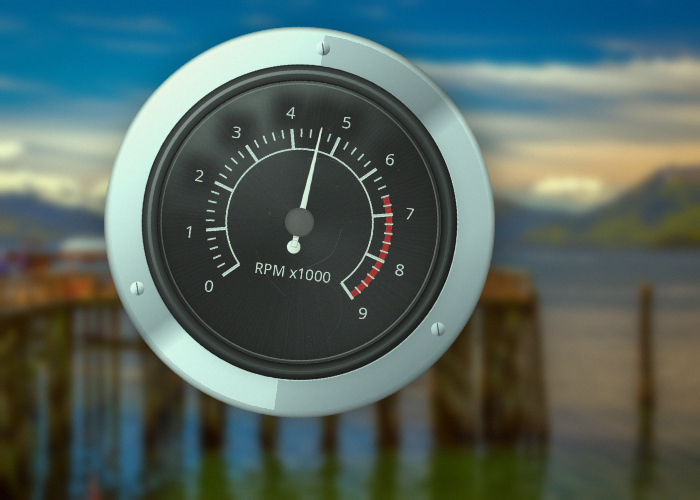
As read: 4600 (rpm)
